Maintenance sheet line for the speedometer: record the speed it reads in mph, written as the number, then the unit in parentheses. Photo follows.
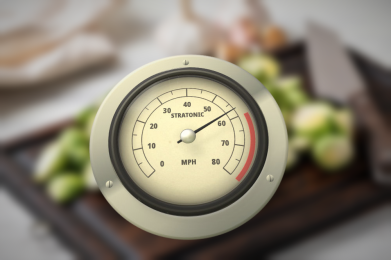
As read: 57.5 (mph)
